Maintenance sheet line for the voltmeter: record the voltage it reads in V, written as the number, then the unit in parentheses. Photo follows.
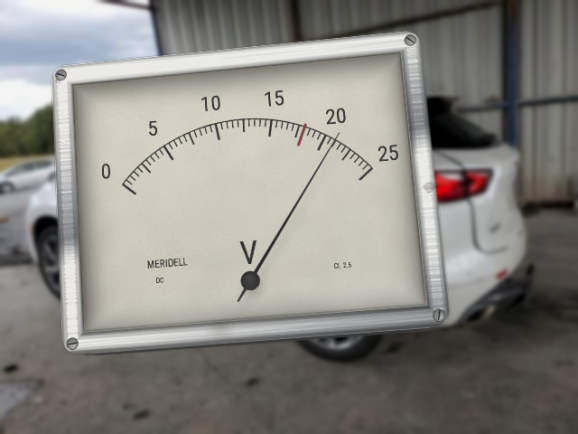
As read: 21 (V)
